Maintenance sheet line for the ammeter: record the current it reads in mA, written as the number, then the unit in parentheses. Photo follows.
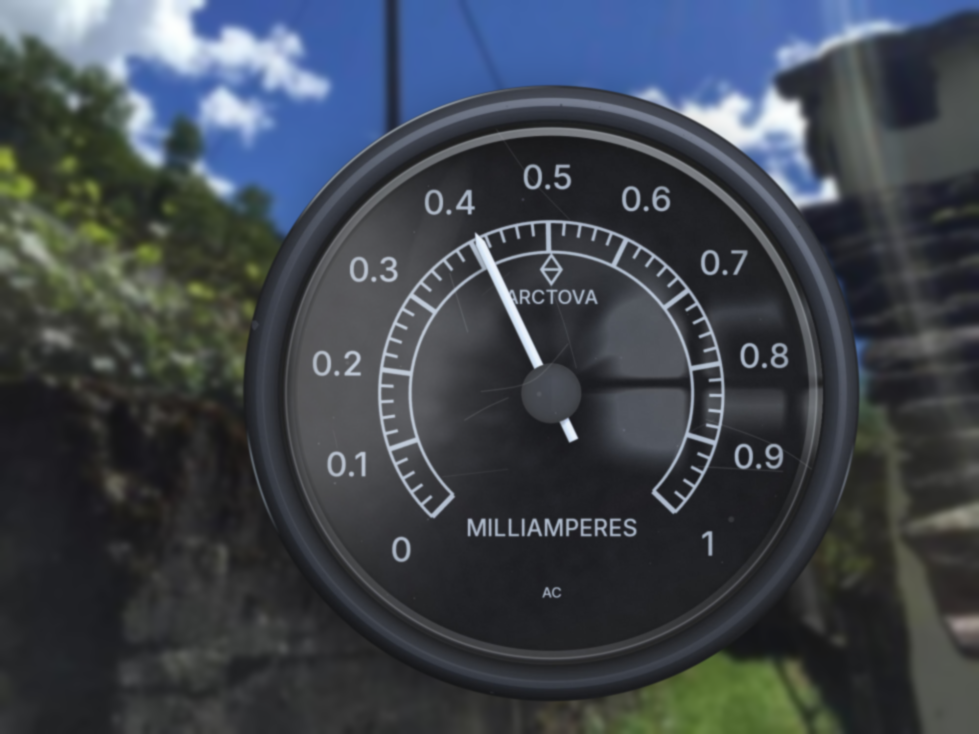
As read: 0.41 (mA)
